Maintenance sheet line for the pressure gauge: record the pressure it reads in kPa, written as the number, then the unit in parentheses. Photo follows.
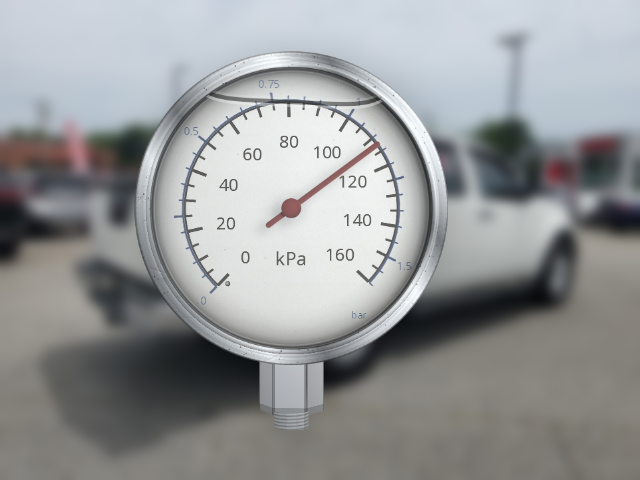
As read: 112.5 (kPa)
